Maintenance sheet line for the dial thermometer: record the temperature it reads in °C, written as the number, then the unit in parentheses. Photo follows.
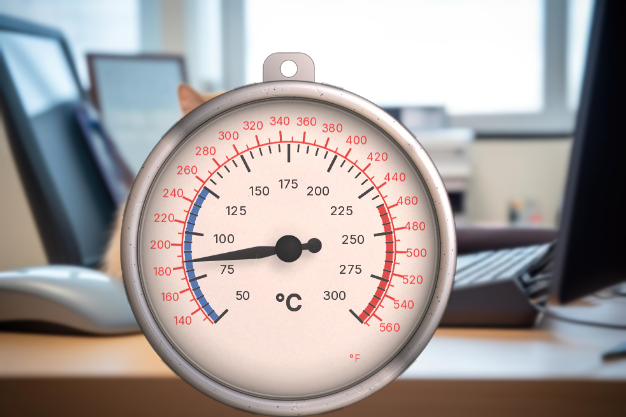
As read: 85 (°C)
